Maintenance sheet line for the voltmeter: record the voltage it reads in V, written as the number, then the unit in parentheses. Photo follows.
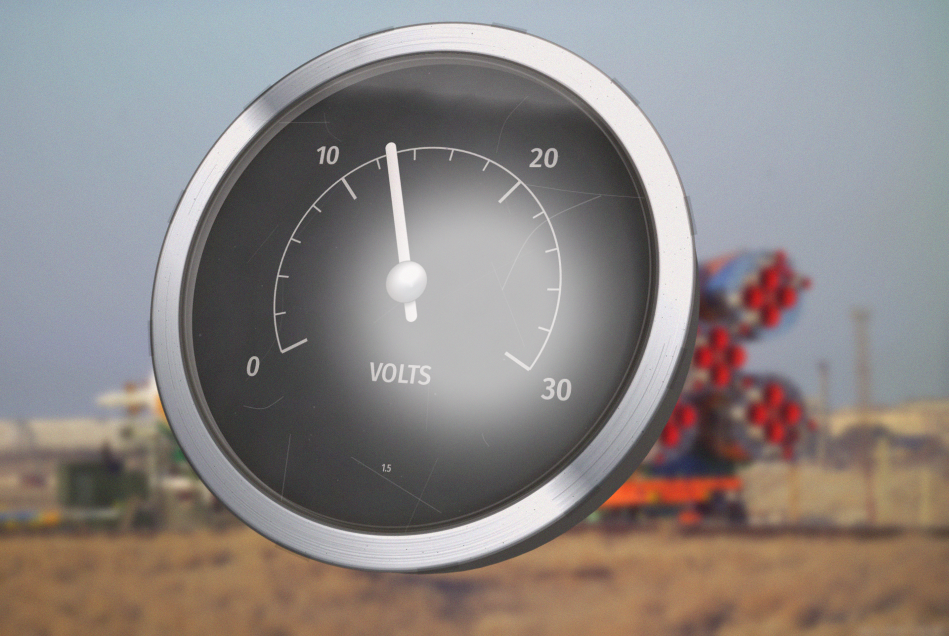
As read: 13 (V)
